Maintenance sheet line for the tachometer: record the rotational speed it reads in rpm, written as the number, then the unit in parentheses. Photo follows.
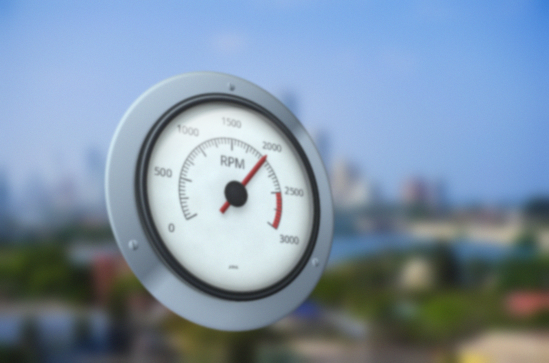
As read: 2000 (rpm)
